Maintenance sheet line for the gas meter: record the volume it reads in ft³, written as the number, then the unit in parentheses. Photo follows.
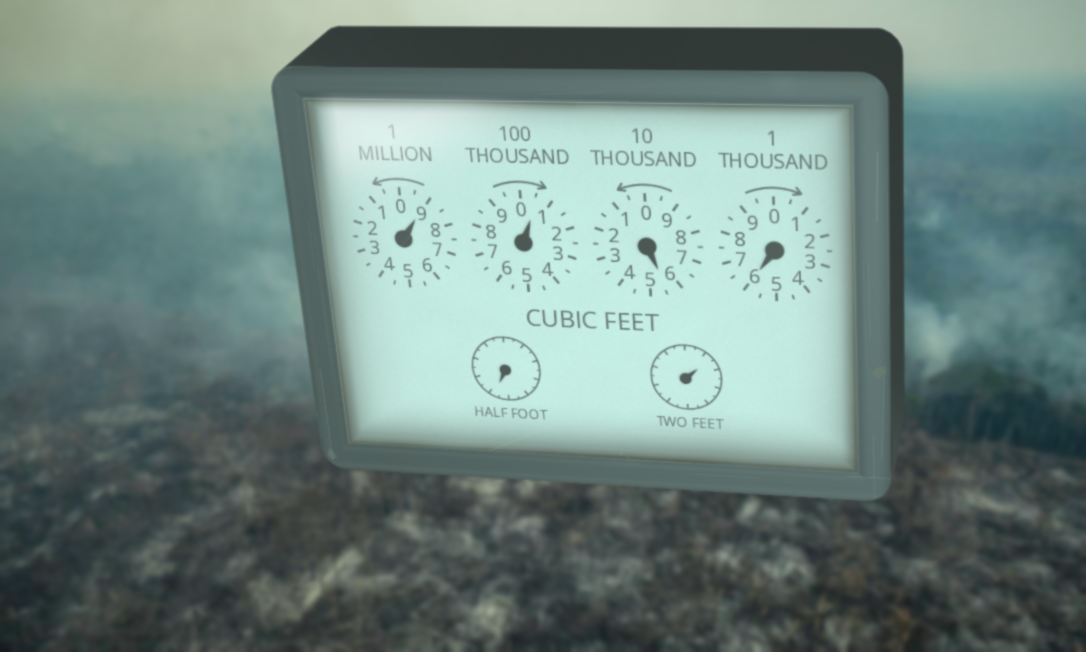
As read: 905600 (ft³)
